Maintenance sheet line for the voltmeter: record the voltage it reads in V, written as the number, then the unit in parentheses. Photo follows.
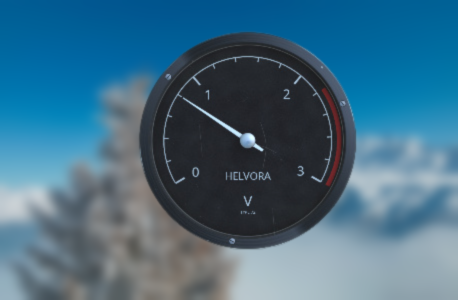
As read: 0.8 (V)
